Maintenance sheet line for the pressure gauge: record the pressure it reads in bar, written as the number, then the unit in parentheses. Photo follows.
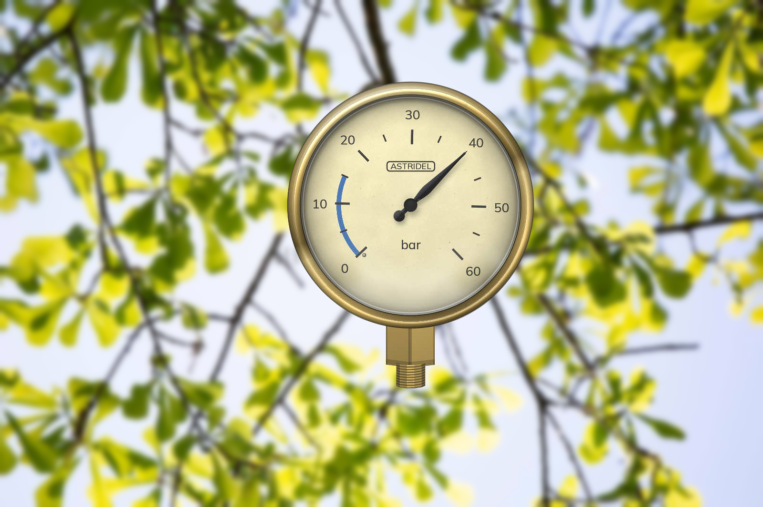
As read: 40 (bar)
